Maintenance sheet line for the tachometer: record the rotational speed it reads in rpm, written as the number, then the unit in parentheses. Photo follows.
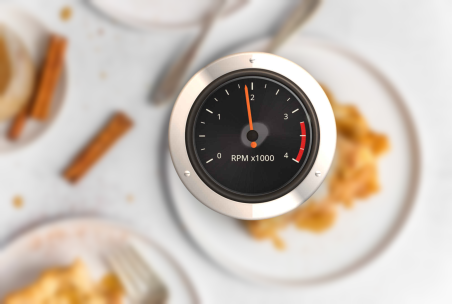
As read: 1875 (rpm)
